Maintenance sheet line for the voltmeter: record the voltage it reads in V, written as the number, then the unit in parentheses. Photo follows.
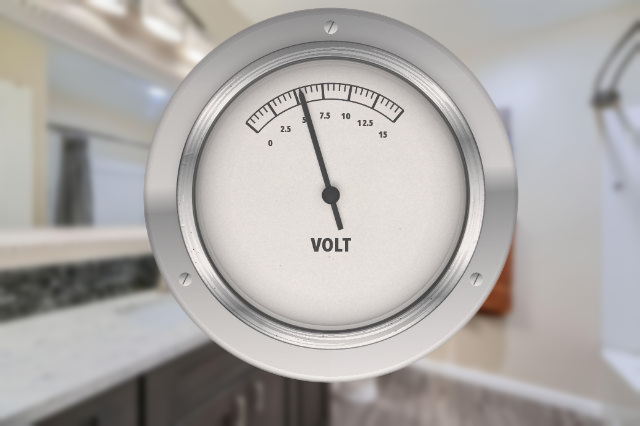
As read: 5.5 (V)
